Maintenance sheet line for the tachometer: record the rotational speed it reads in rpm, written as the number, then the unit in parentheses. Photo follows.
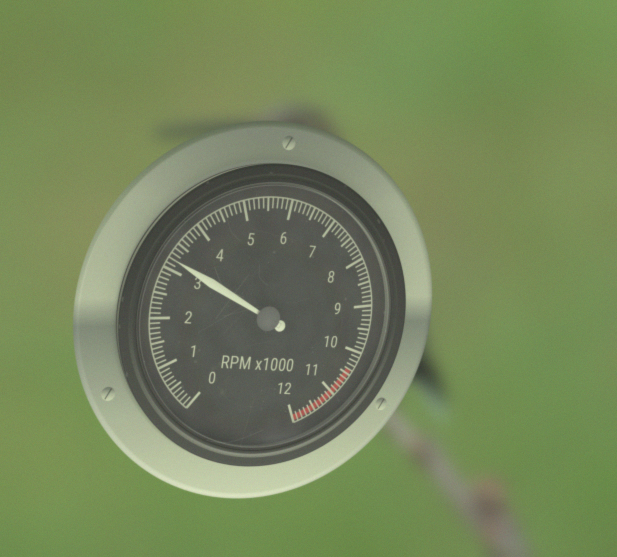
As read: 3200 (rpm)
